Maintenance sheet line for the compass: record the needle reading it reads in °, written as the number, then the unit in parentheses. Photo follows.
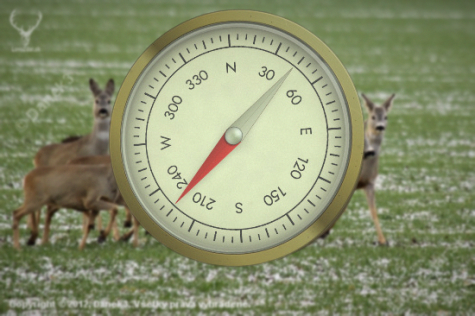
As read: 225 (°)
